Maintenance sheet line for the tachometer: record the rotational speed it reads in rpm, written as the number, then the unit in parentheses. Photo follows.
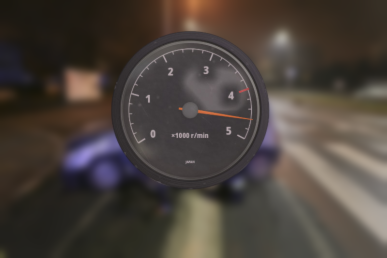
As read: 4600 (rpm)
